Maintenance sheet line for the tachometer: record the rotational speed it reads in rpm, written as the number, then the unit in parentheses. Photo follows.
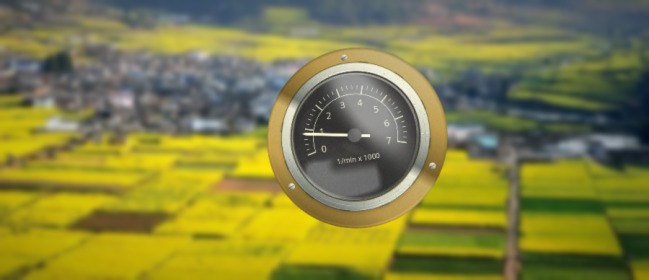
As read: 800 (rpm)
